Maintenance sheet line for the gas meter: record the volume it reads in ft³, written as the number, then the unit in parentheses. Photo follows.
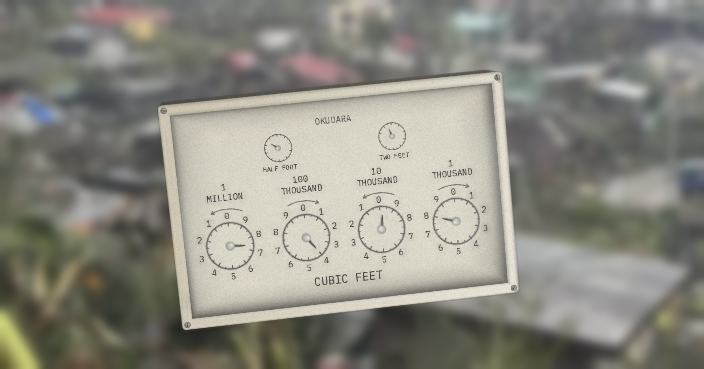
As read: 739800 (ft³)
